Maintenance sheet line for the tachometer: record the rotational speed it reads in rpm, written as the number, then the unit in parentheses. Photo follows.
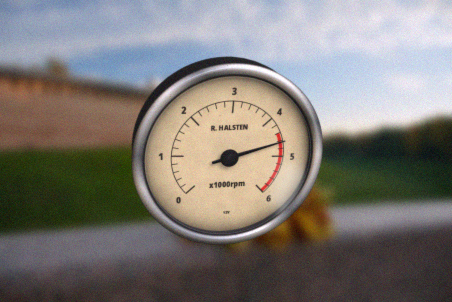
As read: 4600 (rpm)
